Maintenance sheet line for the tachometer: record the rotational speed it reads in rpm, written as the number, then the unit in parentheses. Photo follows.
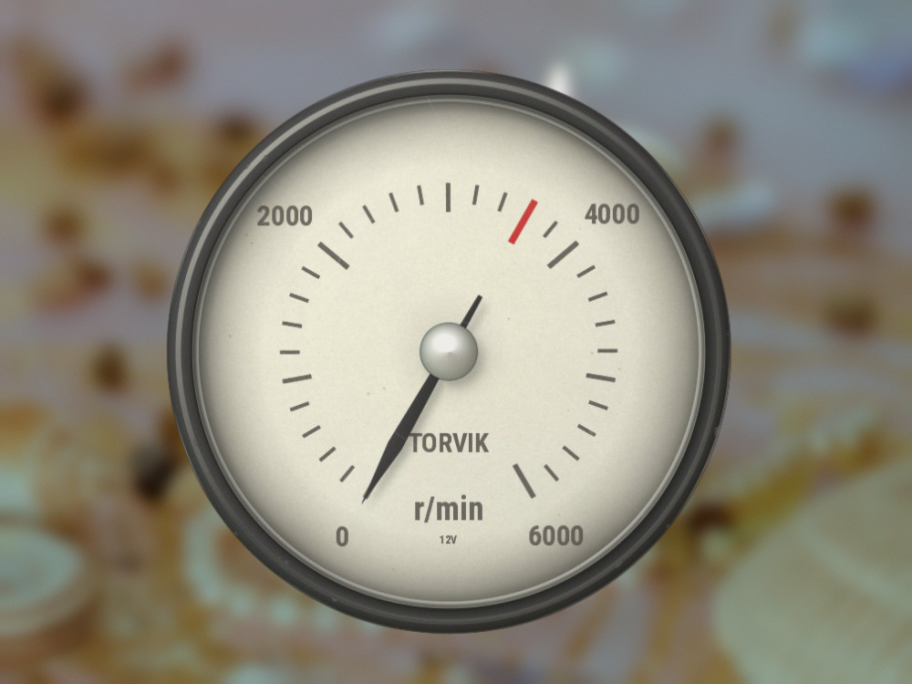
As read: 0 (rpm)
